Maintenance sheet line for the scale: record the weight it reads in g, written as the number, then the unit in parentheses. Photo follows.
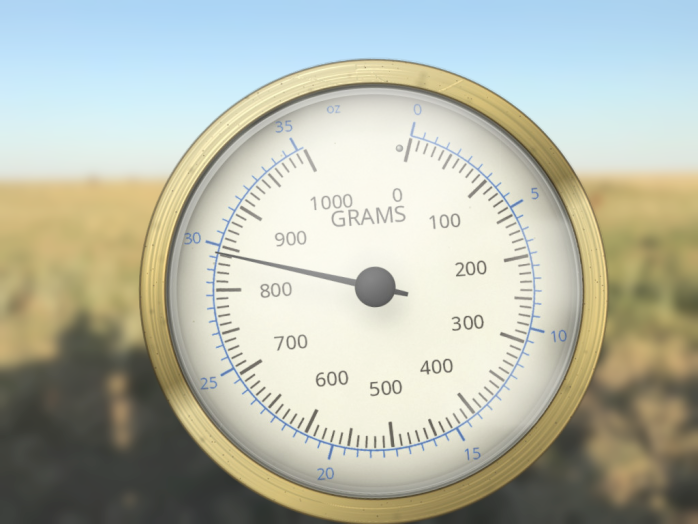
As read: 840 (g)
